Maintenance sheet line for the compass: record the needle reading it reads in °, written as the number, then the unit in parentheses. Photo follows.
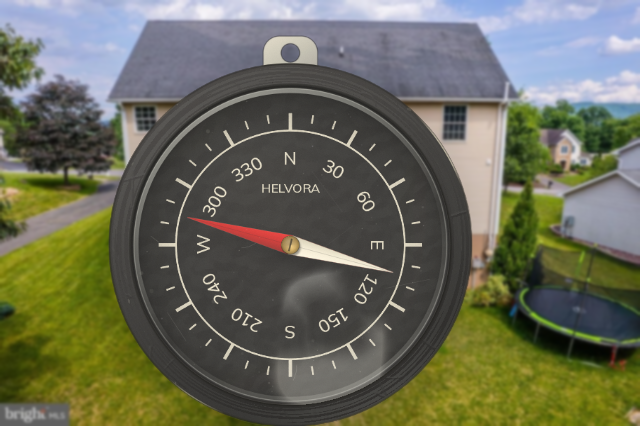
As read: 285 (°)
